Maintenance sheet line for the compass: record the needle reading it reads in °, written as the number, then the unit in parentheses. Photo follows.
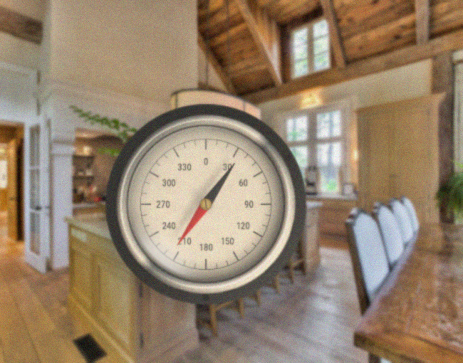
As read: 215 (°)
